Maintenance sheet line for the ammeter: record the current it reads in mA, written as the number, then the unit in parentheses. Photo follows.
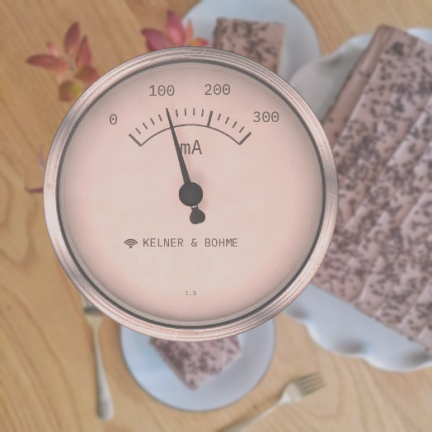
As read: 100 (mA)
